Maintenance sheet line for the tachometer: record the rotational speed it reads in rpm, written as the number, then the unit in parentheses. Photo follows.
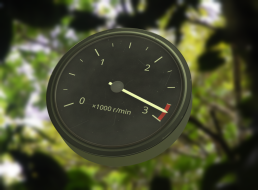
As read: 2875 (rpm)
